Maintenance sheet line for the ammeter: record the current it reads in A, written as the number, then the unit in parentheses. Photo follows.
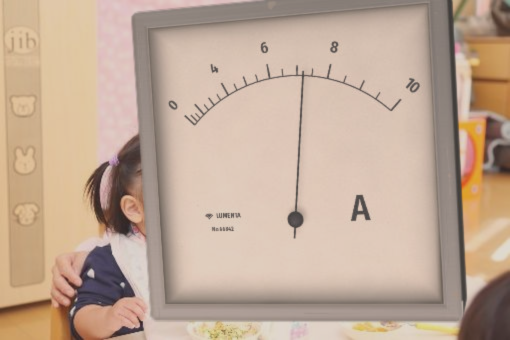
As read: 7.25 (A)
